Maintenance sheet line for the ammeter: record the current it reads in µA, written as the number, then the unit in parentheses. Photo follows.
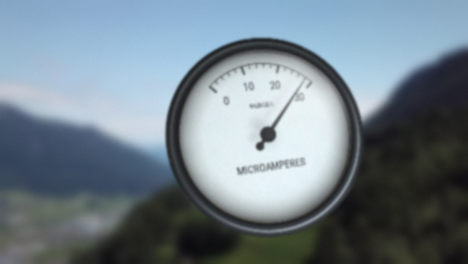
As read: 28 (µA)
